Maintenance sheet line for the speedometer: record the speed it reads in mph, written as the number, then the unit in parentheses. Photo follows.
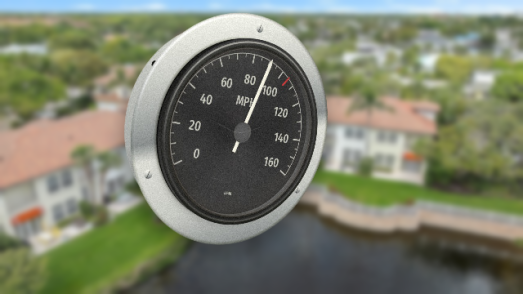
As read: 90 (mph)
